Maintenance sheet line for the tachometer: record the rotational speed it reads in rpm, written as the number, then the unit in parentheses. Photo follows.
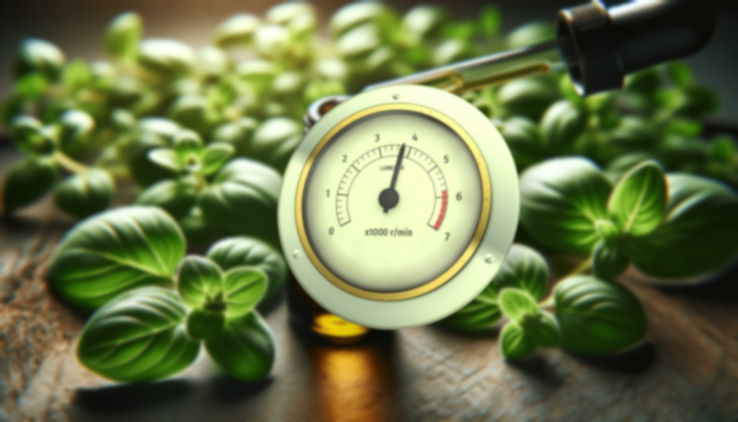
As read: 3800 (rpm)
